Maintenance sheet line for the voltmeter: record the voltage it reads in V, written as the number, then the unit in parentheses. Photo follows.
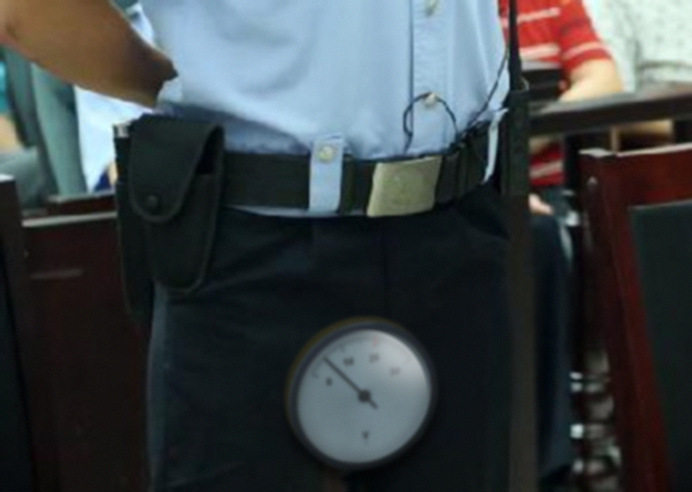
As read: 5 (V)
